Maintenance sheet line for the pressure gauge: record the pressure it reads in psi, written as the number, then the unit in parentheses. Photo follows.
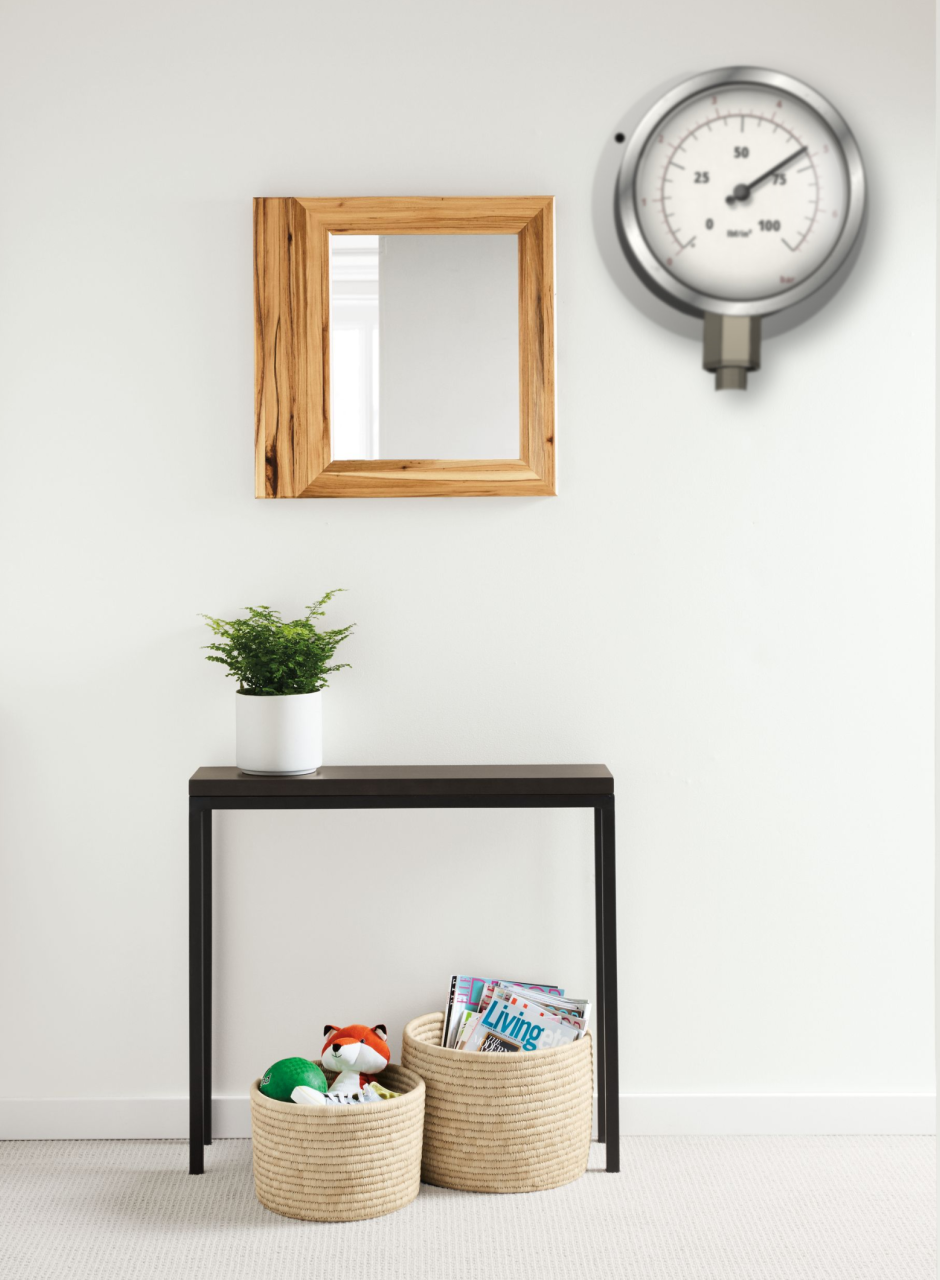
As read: 70 (psi)
